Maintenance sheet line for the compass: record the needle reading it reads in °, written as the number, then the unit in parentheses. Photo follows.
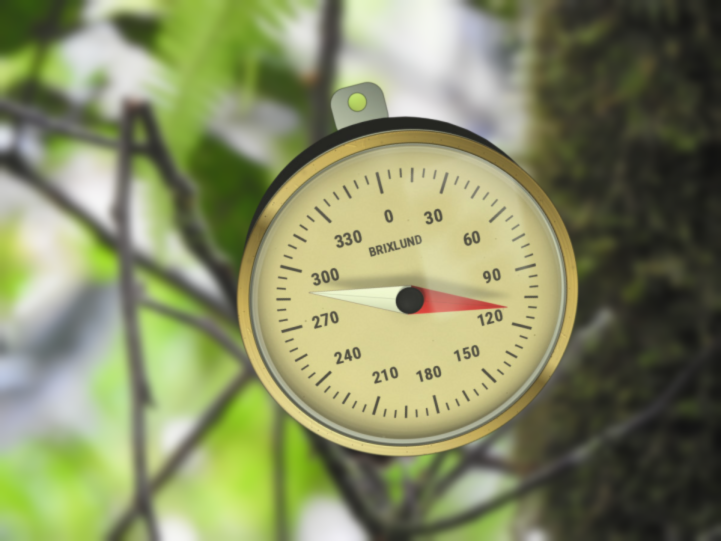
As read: 110 (°)
